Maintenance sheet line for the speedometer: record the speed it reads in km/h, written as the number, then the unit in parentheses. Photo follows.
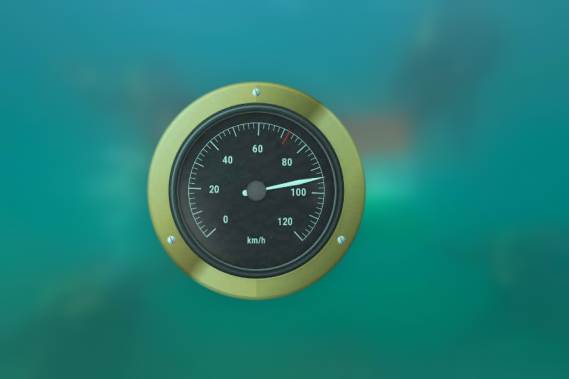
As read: 94 (km/h)
